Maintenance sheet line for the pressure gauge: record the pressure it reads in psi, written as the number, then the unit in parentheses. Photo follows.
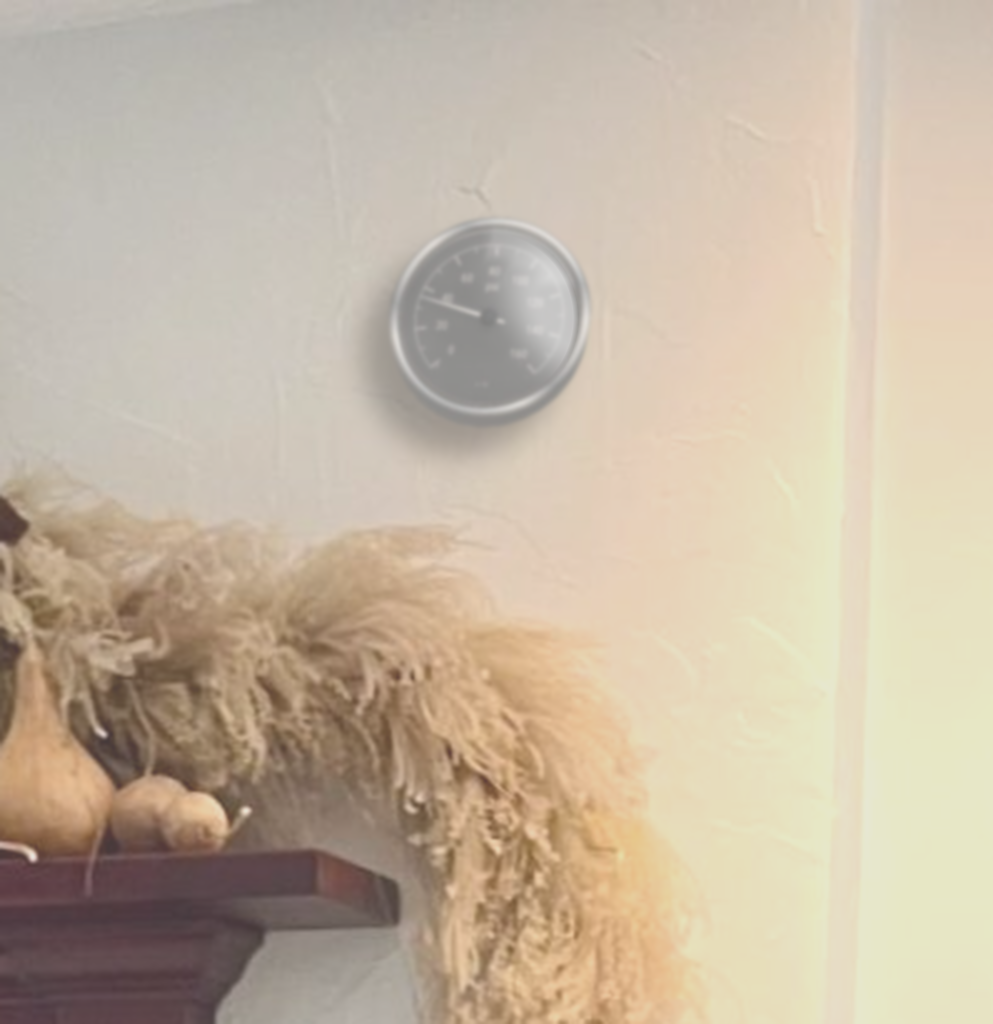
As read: 35 (psi)
